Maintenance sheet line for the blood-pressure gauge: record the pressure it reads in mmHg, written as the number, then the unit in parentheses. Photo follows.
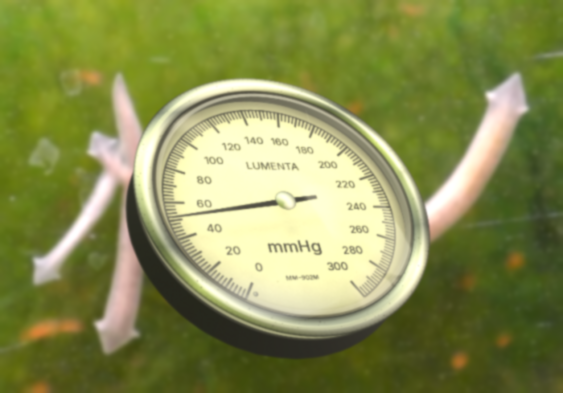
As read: 50 (mmHg)
